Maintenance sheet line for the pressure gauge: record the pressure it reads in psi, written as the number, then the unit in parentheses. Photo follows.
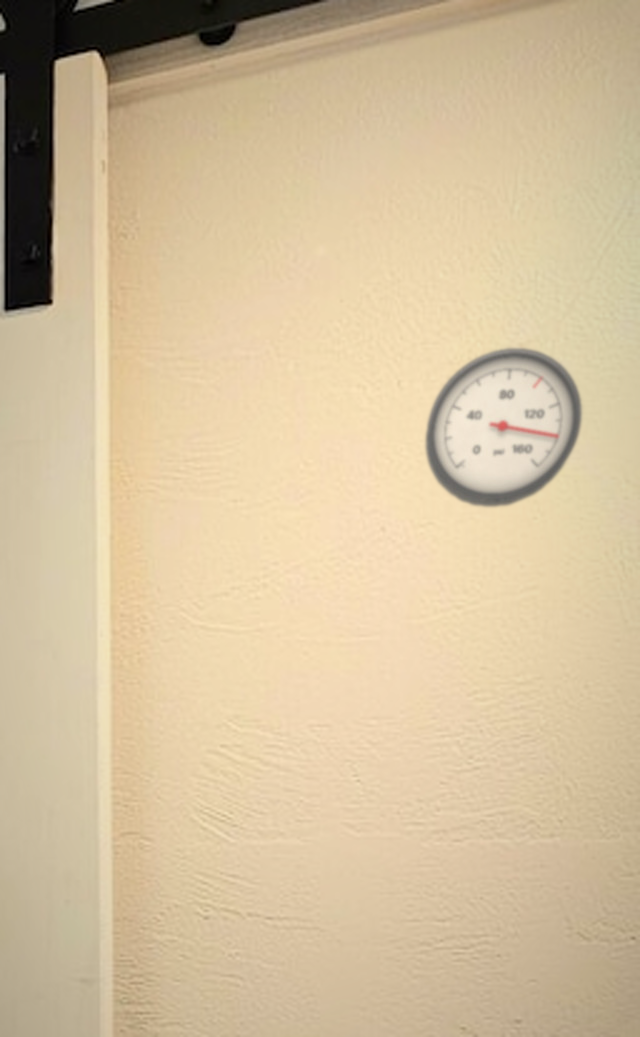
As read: 140 (psi)
